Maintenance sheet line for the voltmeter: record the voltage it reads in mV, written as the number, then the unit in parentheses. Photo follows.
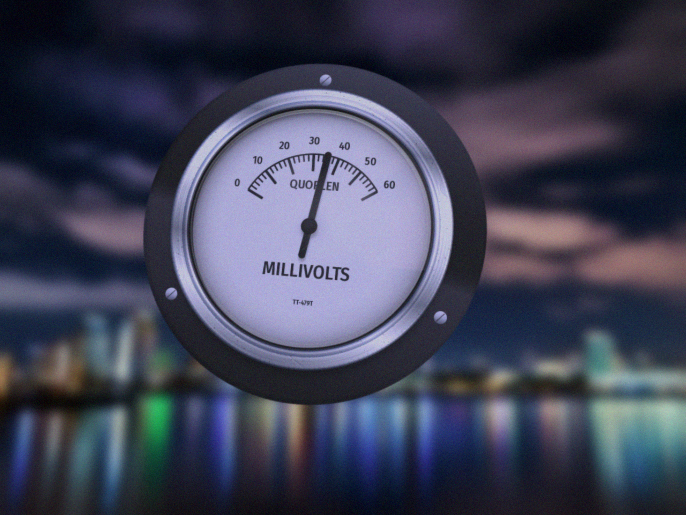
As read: 36 (mV)
